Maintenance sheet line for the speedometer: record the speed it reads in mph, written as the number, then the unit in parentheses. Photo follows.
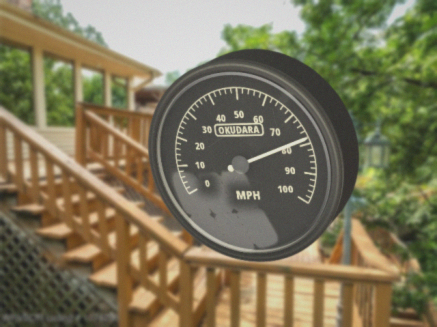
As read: 78 (mph)
